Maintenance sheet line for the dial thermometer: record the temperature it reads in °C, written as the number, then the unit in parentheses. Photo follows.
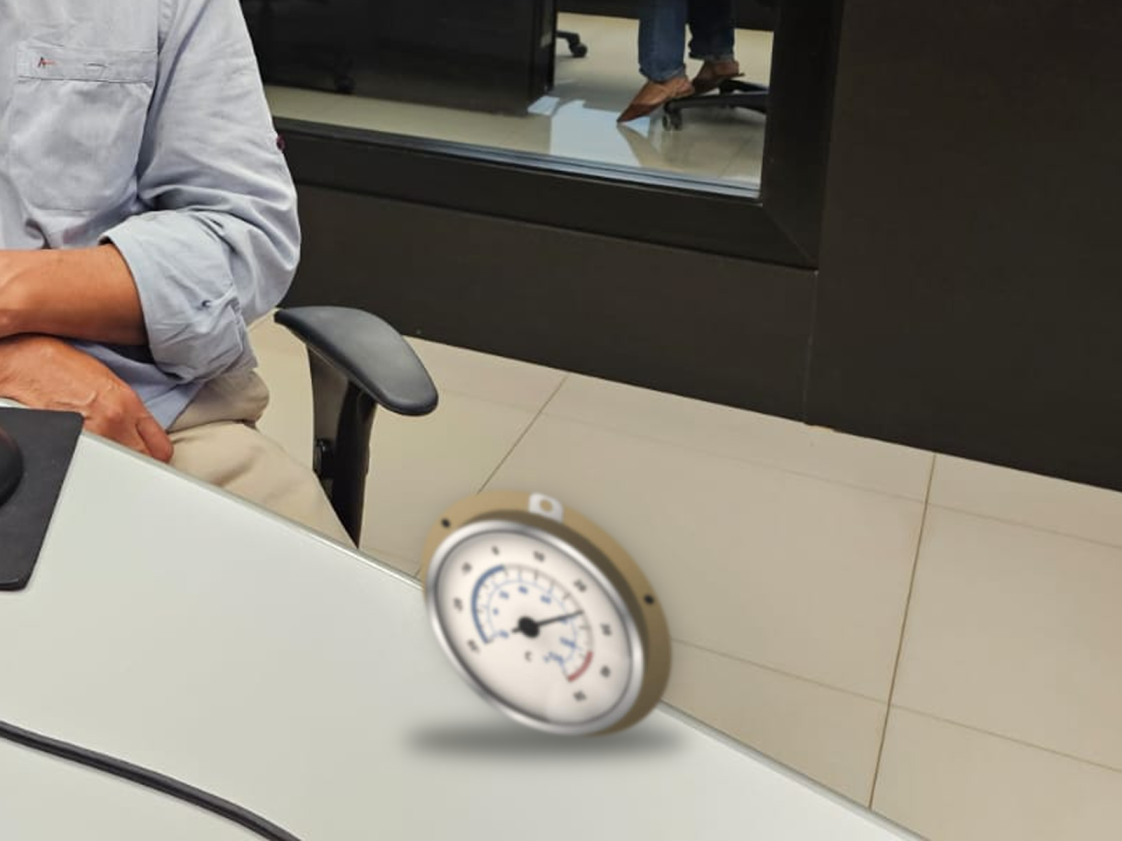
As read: 25 (°C)
